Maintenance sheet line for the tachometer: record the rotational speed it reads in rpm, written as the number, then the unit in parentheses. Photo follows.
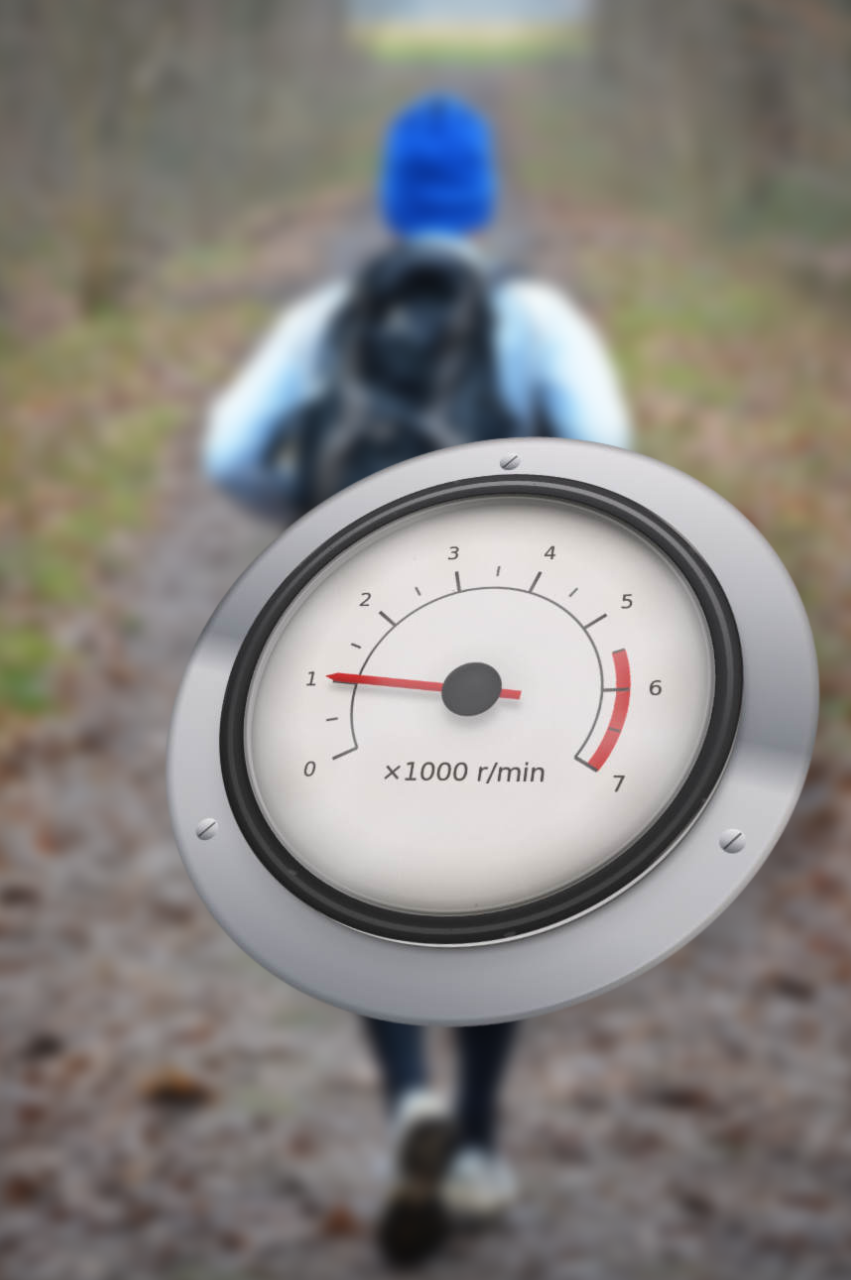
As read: 1000 (rpm)
